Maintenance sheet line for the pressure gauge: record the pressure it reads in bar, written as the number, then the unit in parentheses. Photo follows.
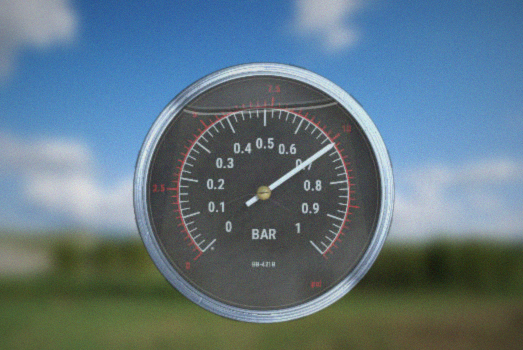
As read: 0.7 (bar)
